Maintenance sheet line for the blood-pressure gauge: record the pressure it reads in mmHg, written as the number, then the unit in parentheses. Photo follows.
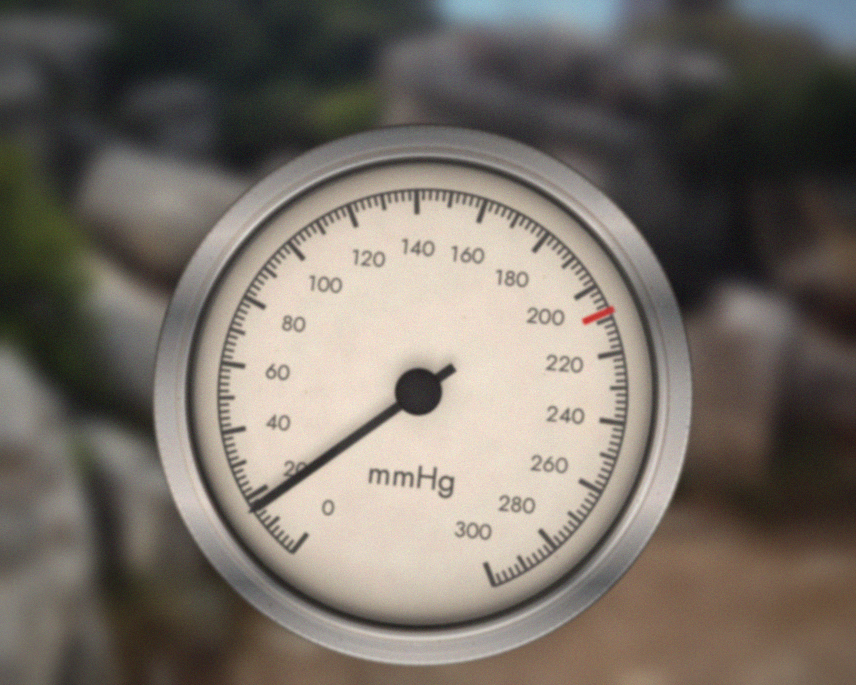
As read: 16 (mmHg)
